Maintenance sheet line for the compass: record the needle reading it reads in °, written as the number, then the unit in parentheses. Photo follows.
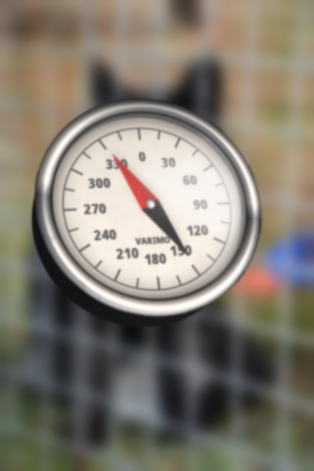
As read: 330 (°)
